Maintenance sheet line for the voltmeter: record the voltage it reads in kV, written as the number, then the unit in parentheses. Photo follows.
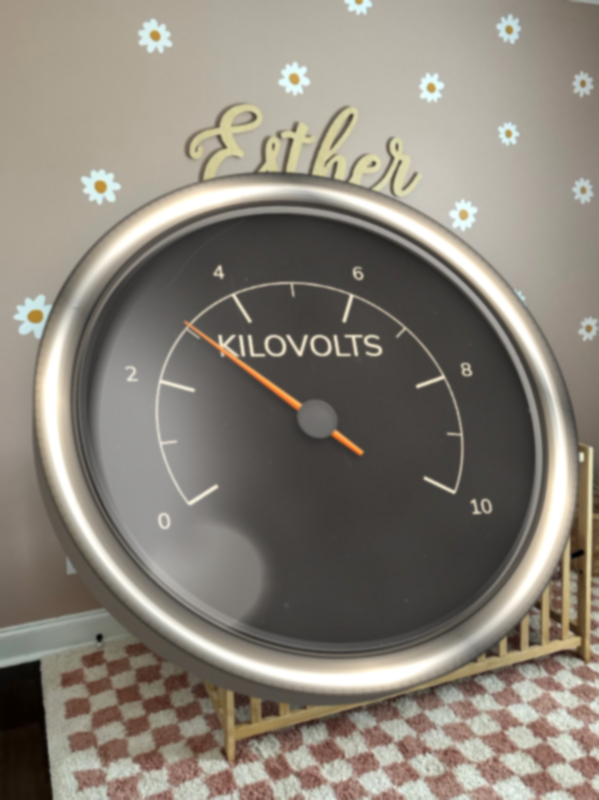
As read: 3 (kV)
